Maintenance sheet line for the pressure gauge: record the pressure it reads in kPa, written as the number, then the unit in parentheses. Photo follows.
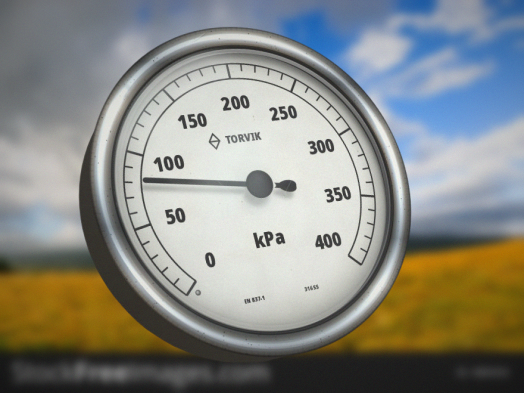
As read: 80 (kPa)
